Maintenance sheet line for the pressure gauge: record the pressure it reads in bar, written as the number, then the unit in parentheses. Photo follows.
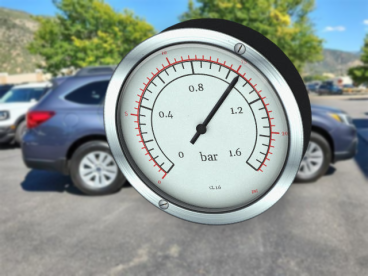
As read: 1.05 (bar)
